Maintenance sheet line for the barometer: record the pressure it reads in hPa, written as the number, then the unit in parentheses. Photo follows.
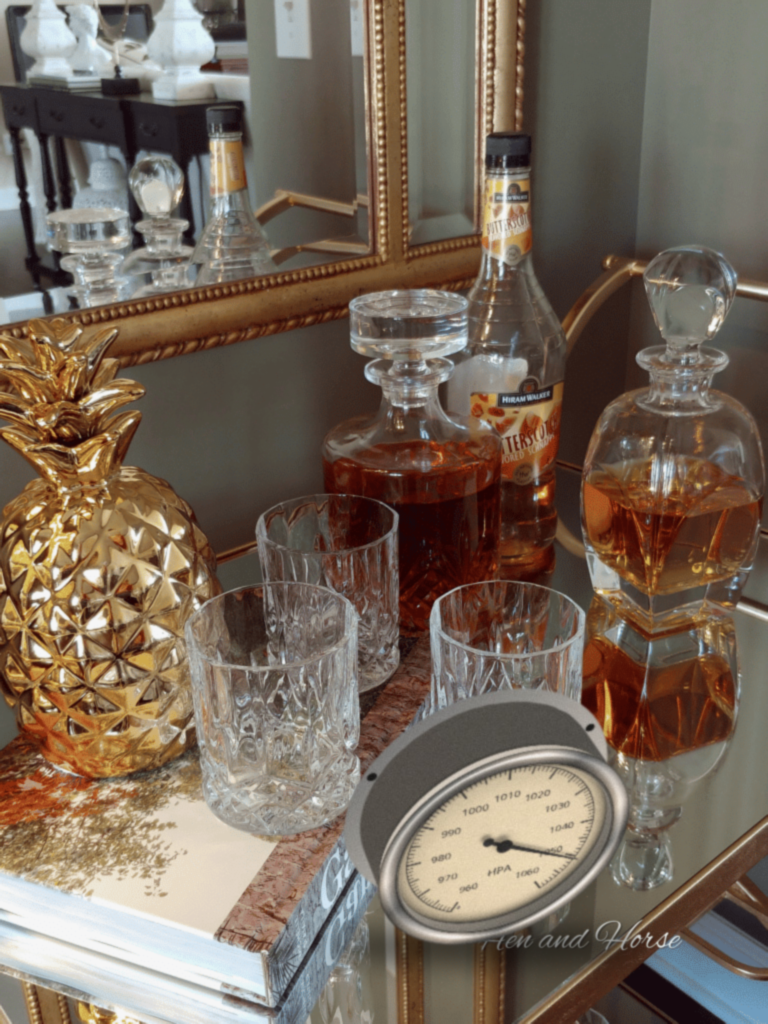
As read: 1050 (hPa)
